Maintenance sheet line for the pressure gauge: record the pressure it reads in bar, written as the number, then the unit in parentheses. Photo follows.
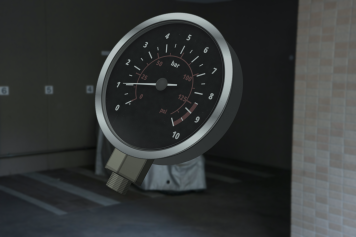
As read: 1 (bar)
